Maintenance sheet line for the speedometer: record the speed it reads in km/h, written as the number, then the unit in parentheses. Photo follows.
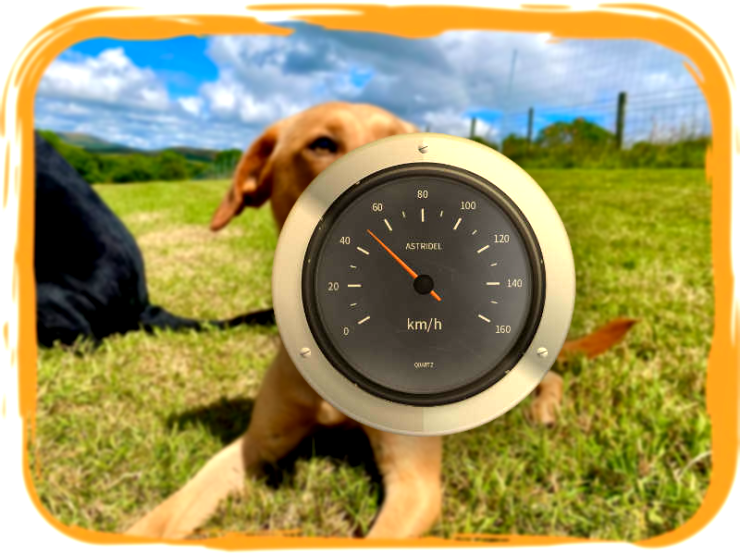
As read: 50 (km/h)
